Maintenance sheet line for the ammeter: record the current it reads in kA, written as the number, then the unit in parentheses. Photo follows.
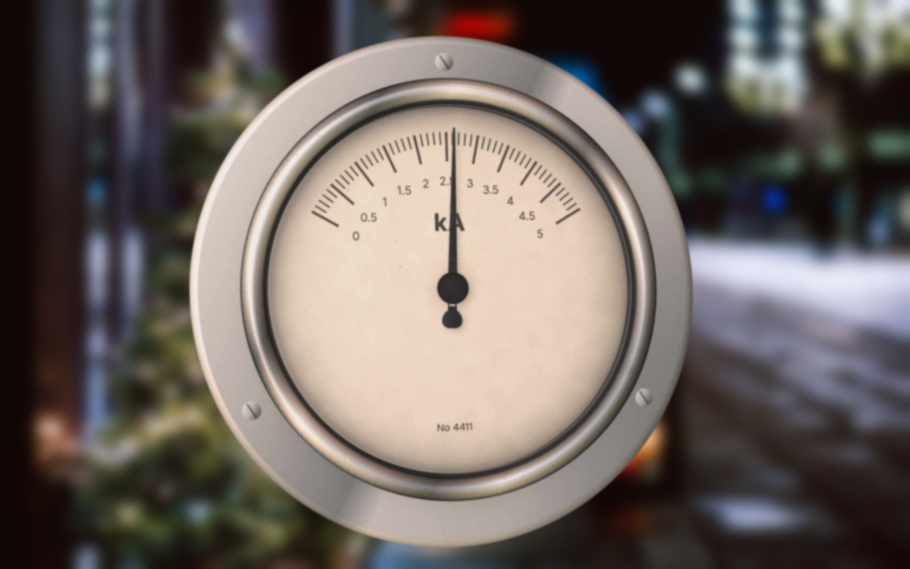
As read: 2.6 (kA)
